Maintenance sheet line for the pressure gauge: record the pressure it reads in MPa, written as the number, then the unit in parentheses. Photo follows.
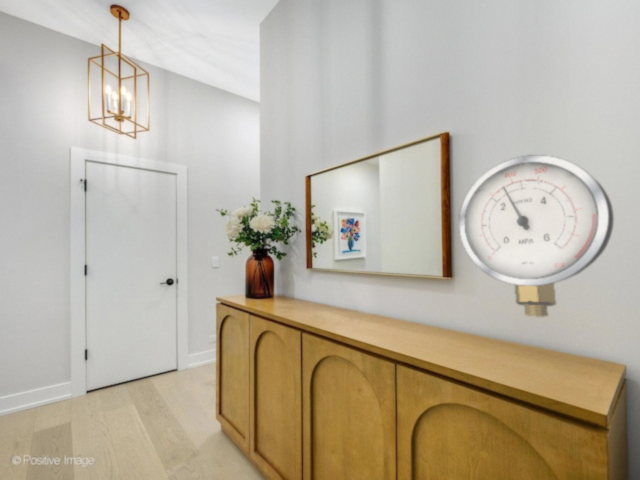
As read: 2.5 (MPa)
